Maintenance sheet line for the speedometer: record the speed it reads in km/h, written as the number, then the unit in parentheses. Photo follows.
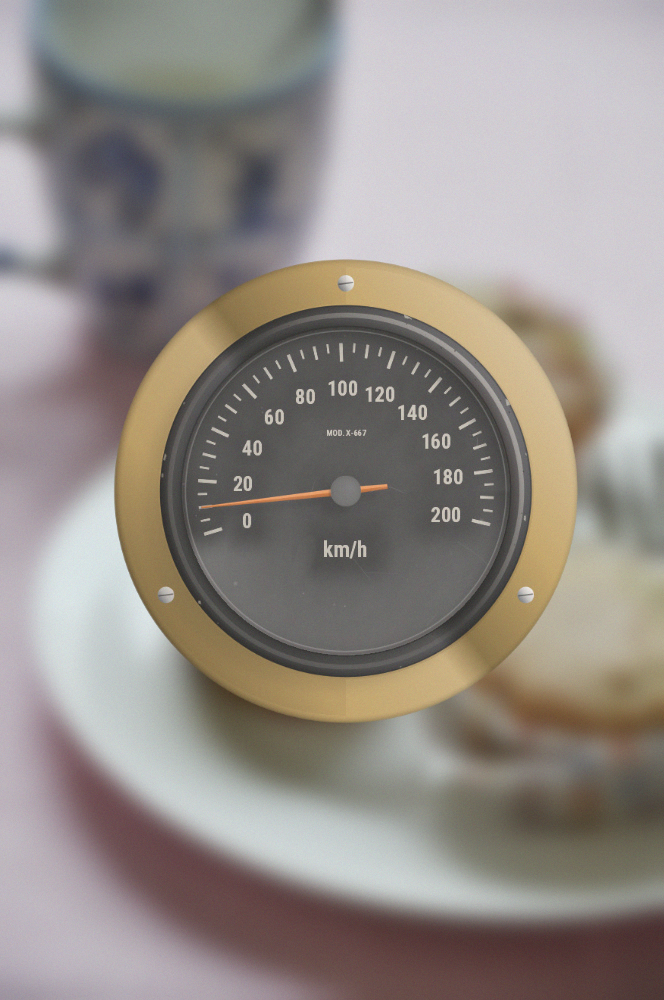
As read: 10 (km/h)
